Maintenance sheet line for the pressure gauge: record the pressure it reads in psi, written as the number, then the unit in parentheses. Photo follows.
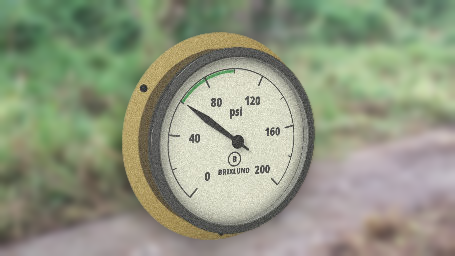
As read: 60 (psi)
